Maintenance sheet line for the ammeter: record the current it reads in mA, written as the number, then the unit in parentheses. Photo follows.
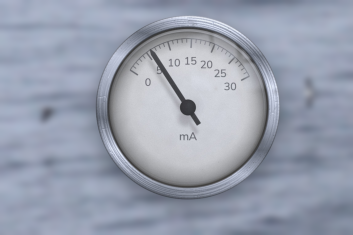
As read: 6 (mA)
